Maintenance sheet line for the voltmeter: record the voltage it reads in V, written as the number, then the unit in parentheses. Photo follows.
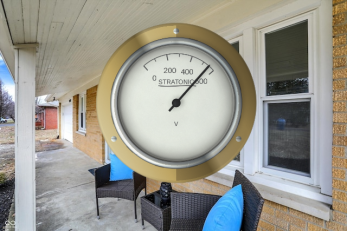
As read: 550 (V)
